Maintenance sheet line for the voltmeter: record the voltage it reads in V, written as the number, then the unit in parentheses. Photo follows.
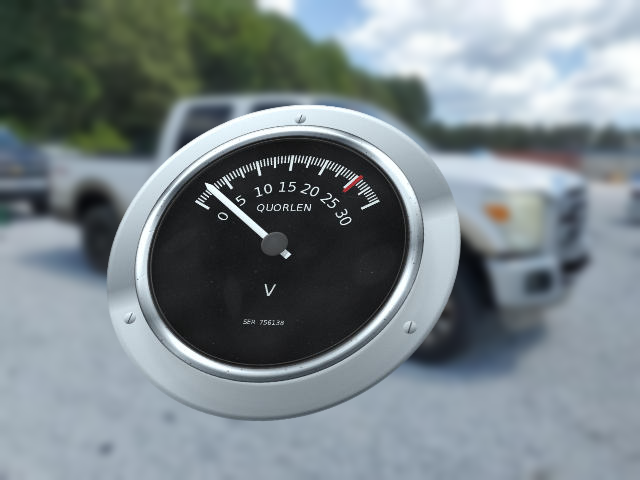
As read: 2.5 (V)
